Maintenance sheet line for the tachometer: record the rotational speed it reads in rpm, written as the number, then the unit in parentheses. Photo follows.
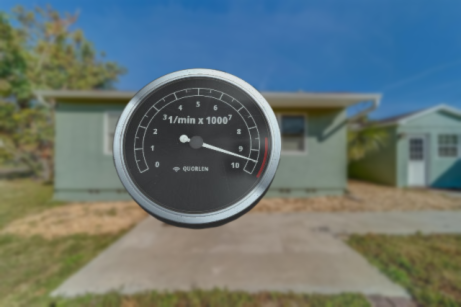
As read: 9500 (rpm)
